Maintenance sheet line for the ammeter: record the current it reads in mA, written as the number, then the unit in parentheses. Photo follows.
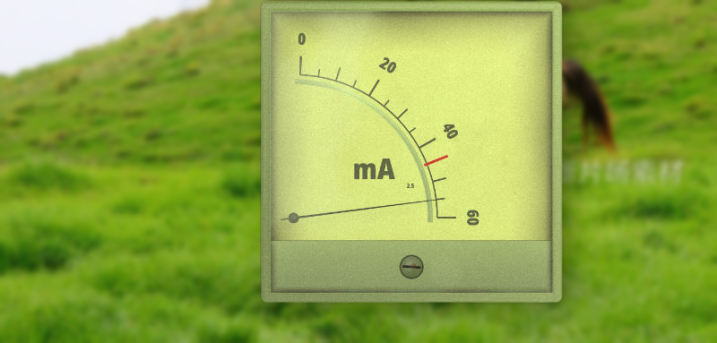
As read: 55 (mA)
